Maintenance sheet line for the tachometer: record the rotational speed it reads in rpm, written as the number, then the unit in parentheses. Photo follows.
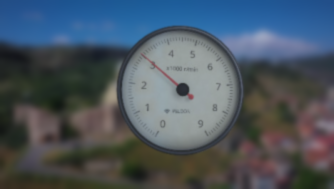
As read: 3000 (rpm)
